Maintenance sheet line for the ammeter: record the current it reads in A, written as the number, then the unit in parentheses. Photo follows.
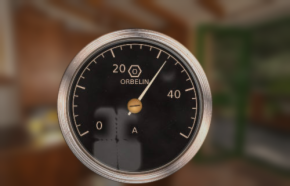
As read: 32 (A)
